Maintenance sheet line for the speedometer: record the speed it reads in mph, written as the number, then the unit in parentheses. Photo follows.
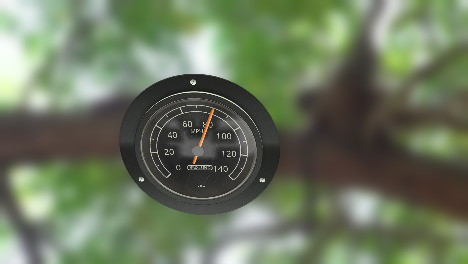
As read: 80 (mph)
